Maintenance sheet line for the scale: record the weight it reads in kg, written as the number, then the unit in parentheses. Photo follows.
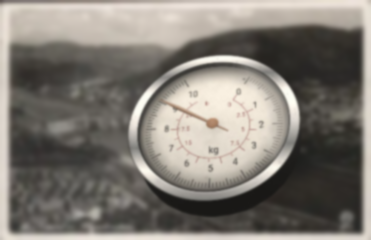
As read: 9 (kg)
